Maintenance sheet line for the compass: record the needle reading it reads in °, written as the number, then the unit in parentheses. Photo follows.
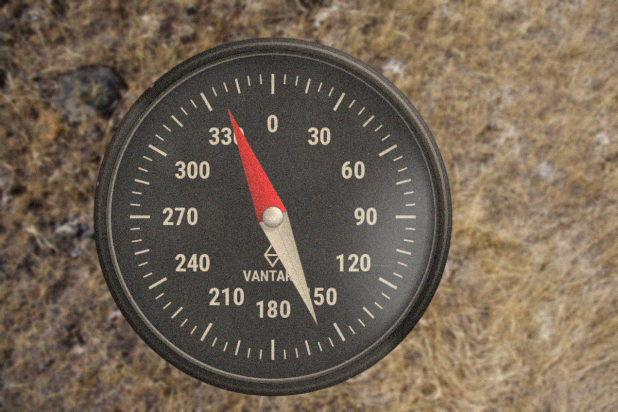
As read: 337.5 (°)
